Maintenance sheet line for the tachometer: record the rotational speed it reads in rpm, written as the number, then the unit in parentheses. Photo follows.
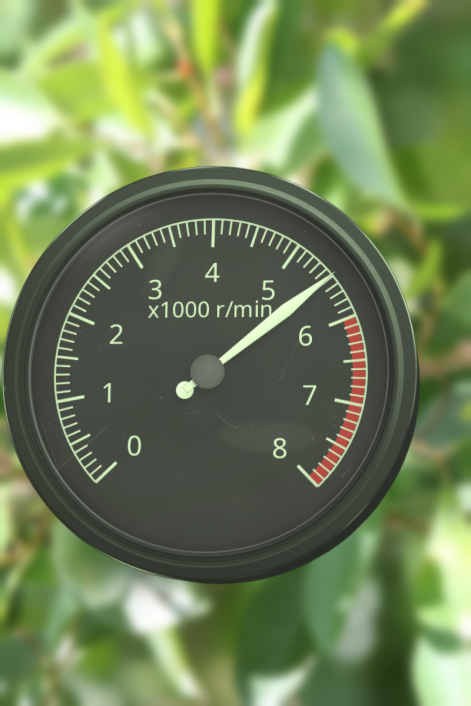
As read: 5500 (rpm)
